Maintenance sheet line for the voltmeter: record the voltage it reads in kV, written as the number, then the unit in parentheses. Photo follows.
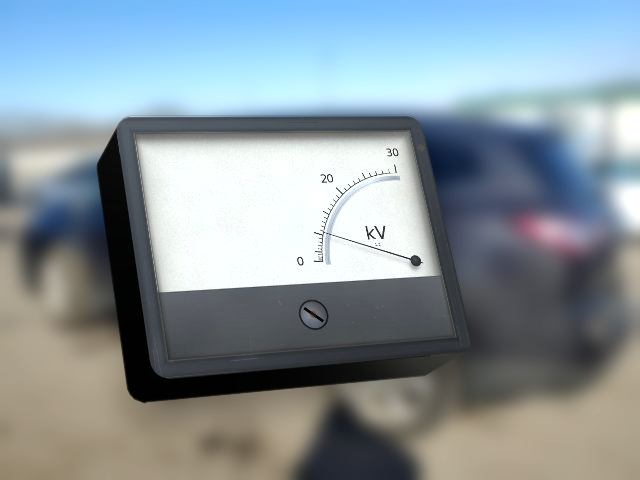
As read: 10 (kV)
